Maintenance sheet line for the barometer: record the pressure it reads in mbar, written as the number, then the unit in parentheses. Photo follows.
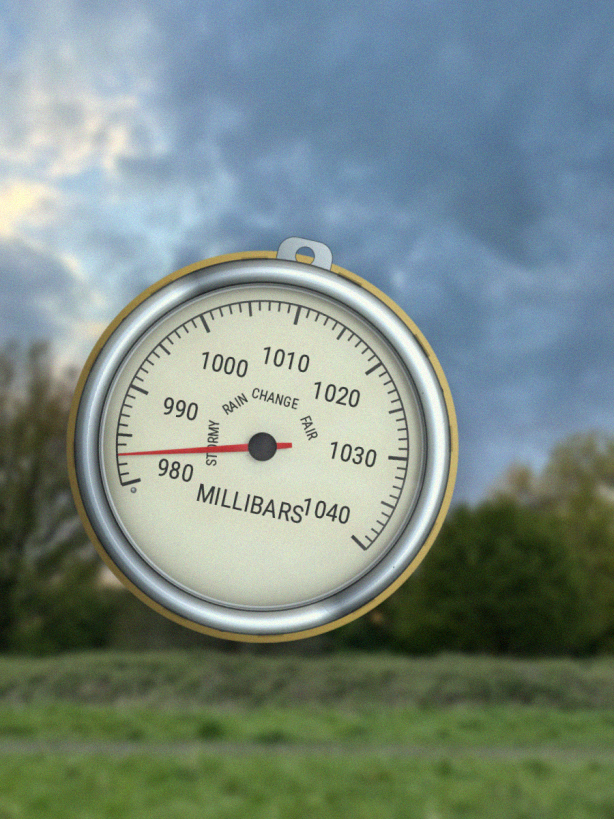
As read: 983 (mbar)
